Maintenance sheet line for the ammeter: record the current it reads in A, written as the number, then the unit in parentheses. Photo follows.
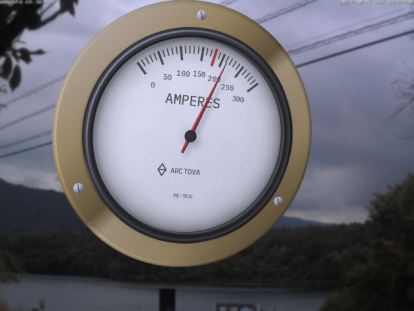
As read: 210 (A)
